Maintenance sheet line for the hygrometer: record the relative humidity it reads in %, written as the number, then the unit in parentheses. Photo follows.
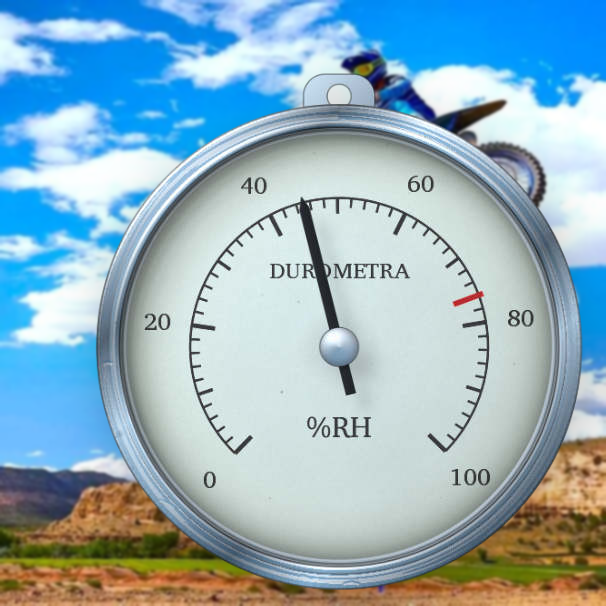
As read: 45 (%)
